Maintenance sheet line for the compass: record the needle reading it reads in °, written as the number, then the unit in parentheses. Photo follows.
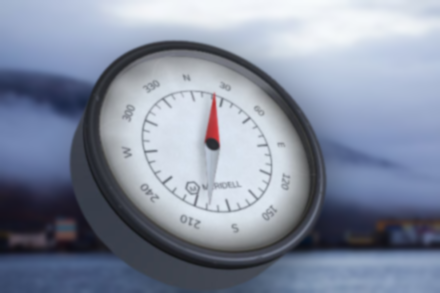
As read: 20 (°)
